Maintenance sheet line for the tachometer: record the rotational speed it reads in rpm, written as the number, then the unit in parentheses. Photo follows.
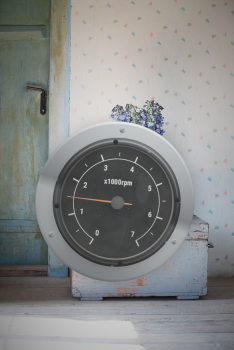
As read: 1500 (rpm)
